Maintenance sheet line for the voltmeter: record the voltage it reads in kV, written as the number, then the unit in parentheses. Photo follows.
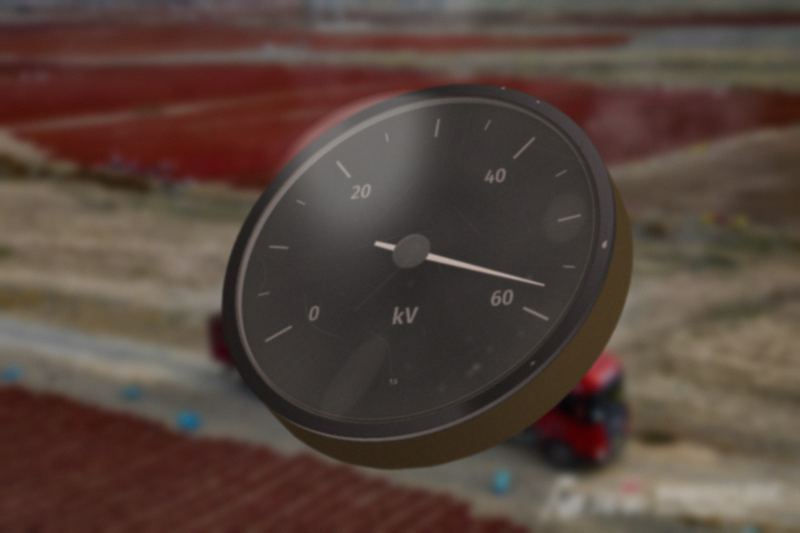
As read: 57.5 (kV)
